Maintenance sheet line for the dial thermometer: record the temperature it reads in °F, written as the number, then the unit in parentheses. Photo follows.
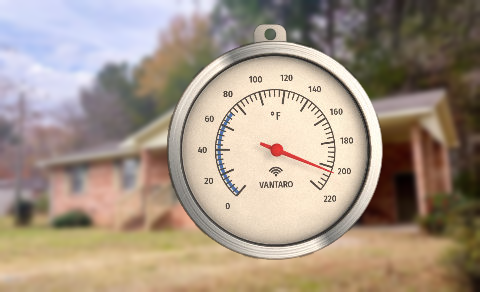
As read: 204 (°F)
